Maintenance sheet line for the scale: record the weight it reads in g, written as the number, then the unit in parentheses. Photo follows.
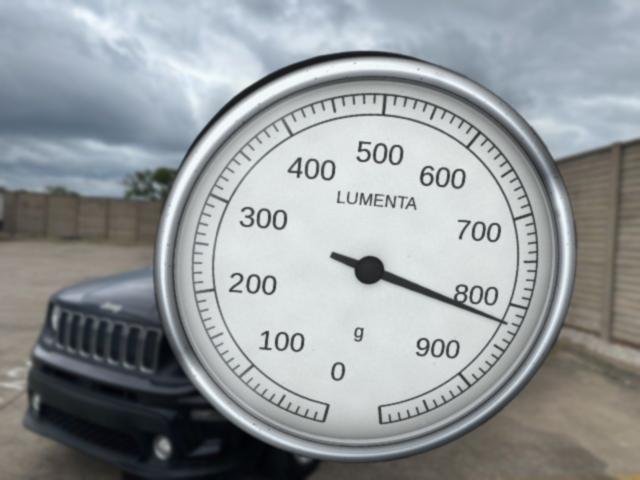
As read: 820 (g)
